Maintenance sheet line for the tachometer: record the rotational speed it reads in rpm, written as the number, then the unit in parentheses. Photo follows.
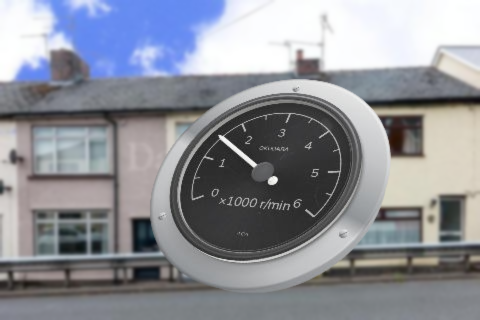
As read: 1500 (rpm)
